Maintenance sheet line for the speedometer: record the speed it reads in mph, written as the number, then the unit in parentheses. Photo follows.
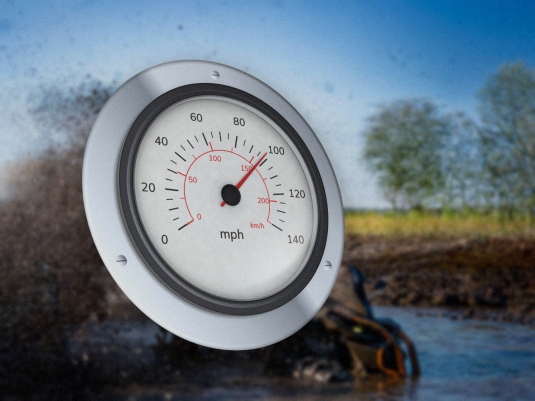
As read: 97.5 (mph)
